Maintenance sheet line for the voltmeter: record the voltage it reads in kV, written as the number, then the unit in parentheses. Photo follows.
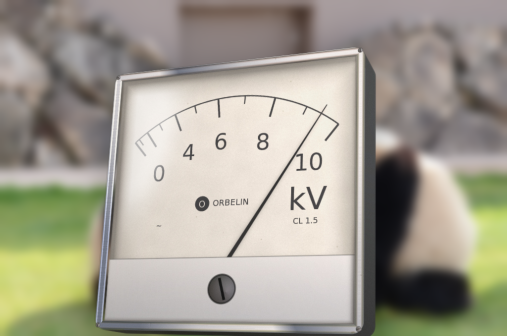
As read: 9.5 (kV)
